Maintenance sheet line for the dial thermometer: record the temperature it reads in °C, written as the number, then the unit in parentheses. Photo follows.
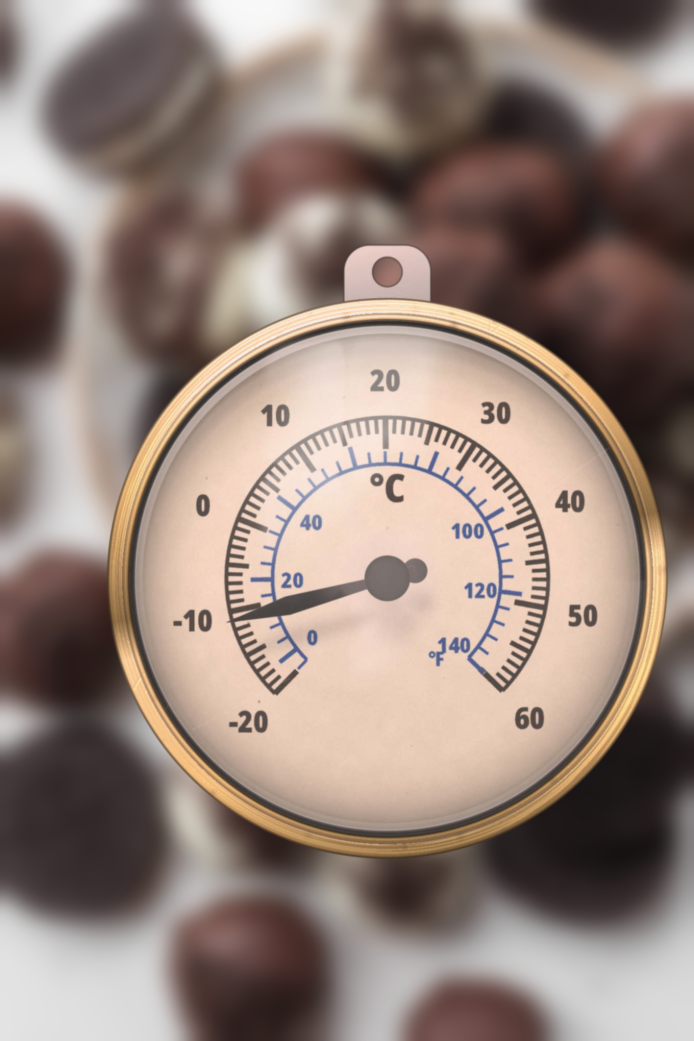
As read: -11 (°C)
